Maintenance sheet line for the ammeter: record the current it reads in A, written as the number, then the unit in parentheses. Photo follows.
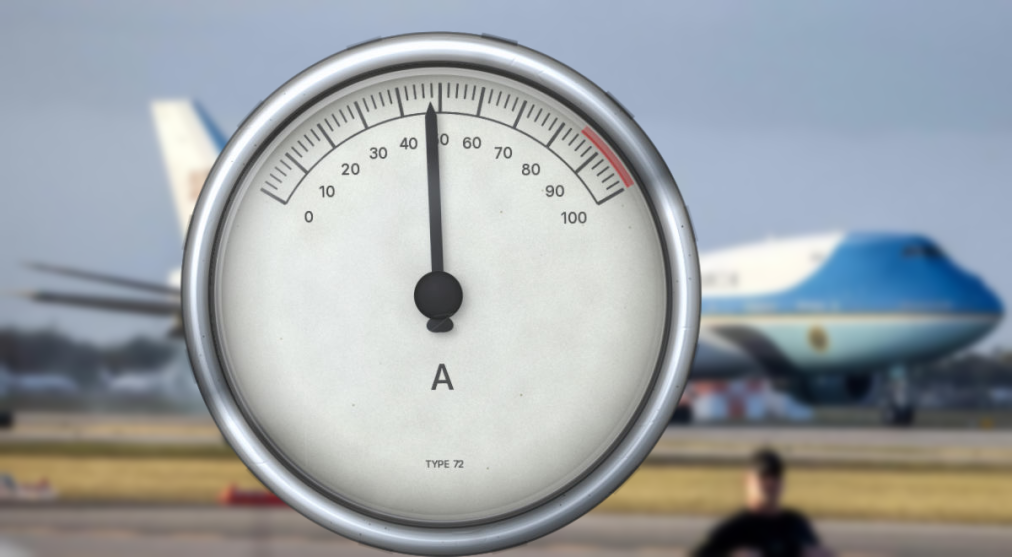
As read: 48 (A)
